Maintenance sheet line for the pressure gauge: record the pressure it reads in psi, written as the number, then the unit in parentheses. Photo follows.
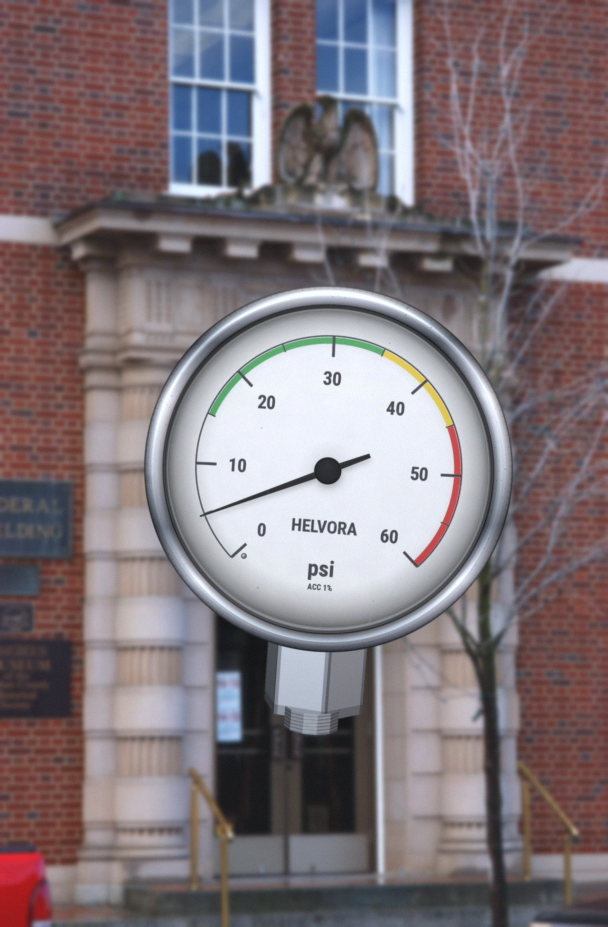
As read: 5 (psi)
